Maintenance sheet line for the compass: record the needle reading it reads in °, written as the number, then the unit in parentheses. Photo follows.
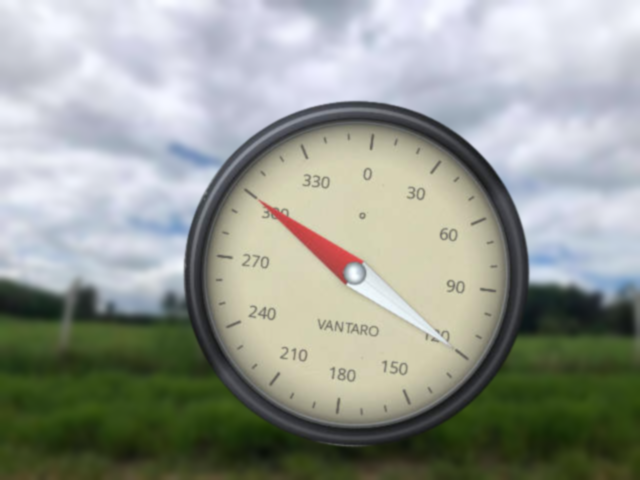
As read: 300 (°)
